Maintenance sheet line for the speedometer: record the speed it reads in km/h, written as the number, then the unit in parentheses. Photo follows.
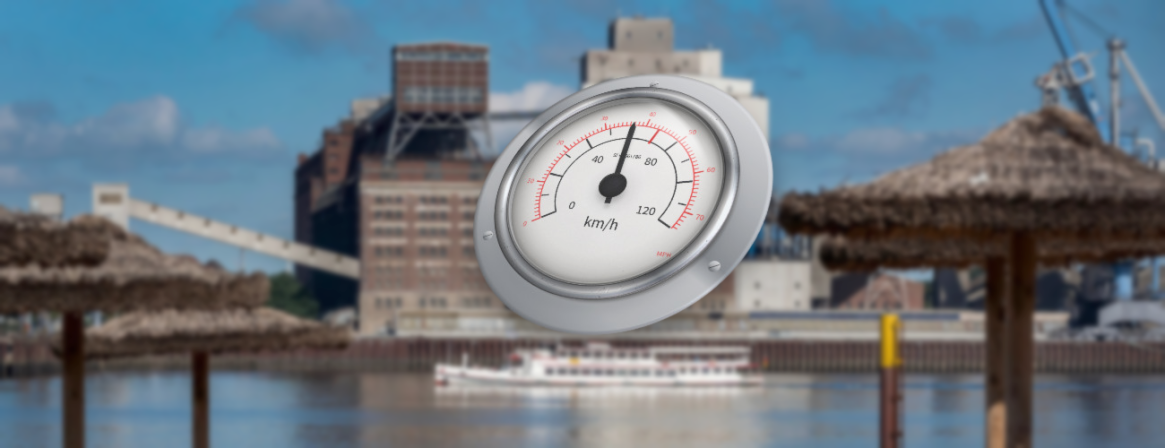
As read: 60 (km/h)
